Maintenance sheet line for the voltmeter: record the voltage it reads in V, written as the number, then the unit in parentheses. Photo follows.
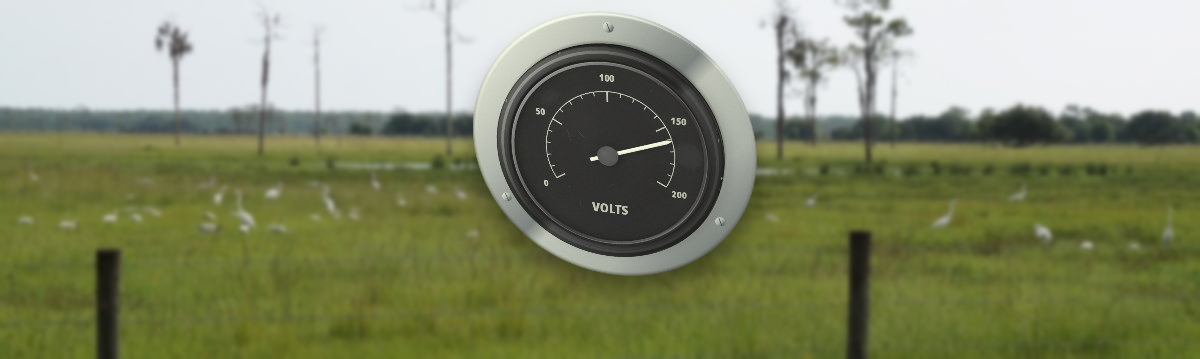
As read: 160 (V)
